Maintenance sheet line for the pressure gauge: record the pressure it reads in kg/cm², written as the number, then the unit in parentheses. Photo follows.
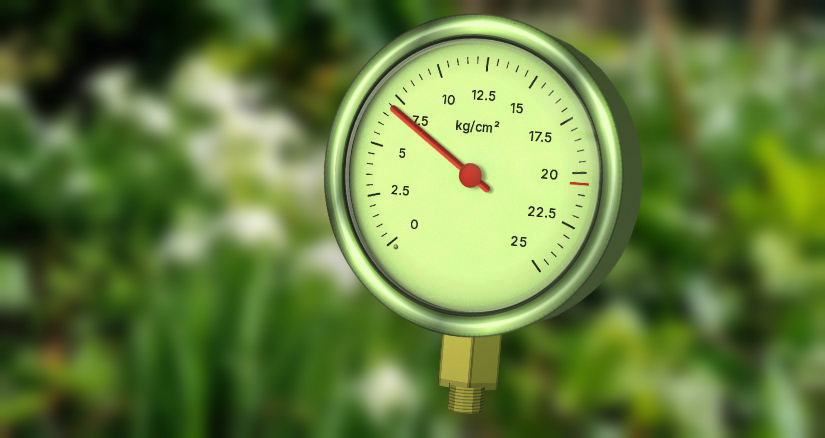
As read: 7 (kg/cm²)
